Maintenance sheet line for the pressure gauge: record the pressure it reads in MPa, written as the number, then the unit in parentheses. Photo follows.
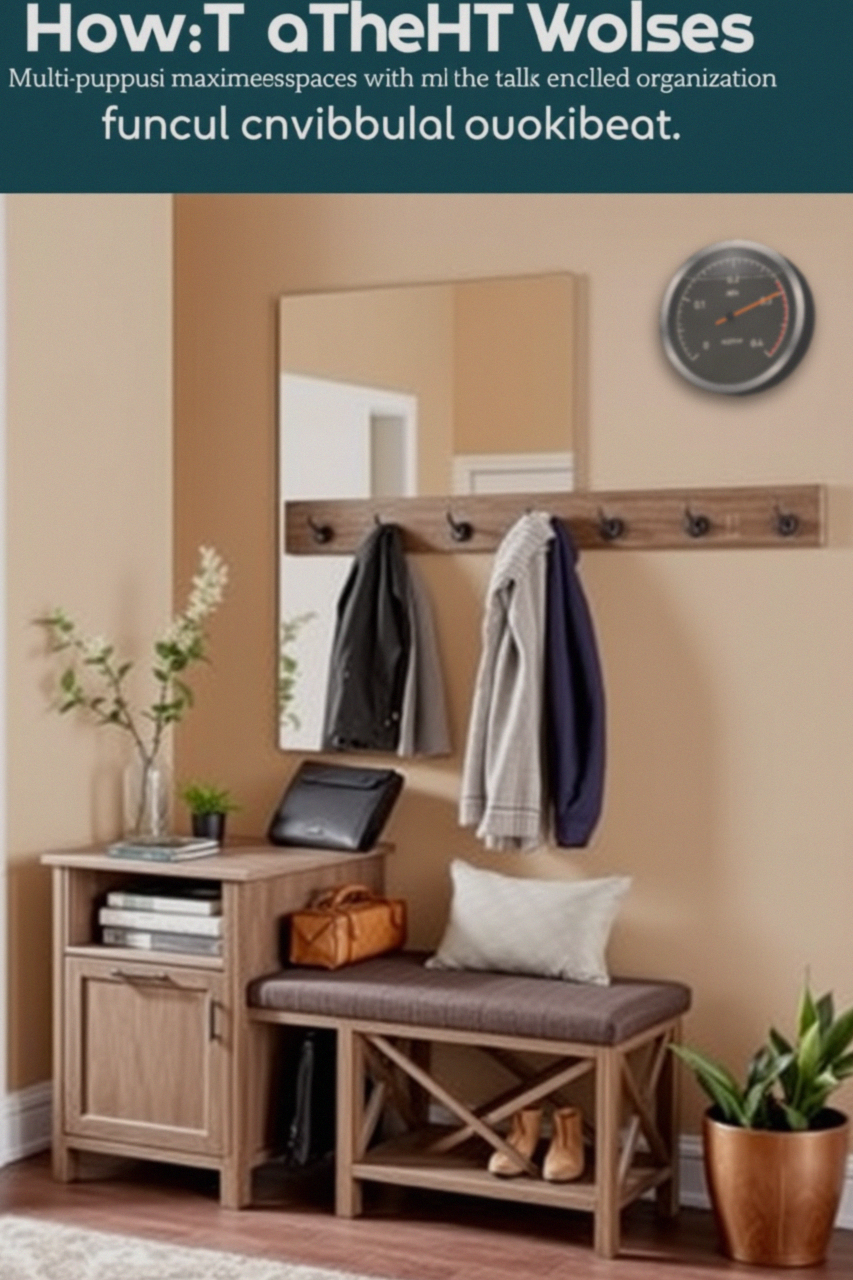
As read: 0.3 (MPa)
